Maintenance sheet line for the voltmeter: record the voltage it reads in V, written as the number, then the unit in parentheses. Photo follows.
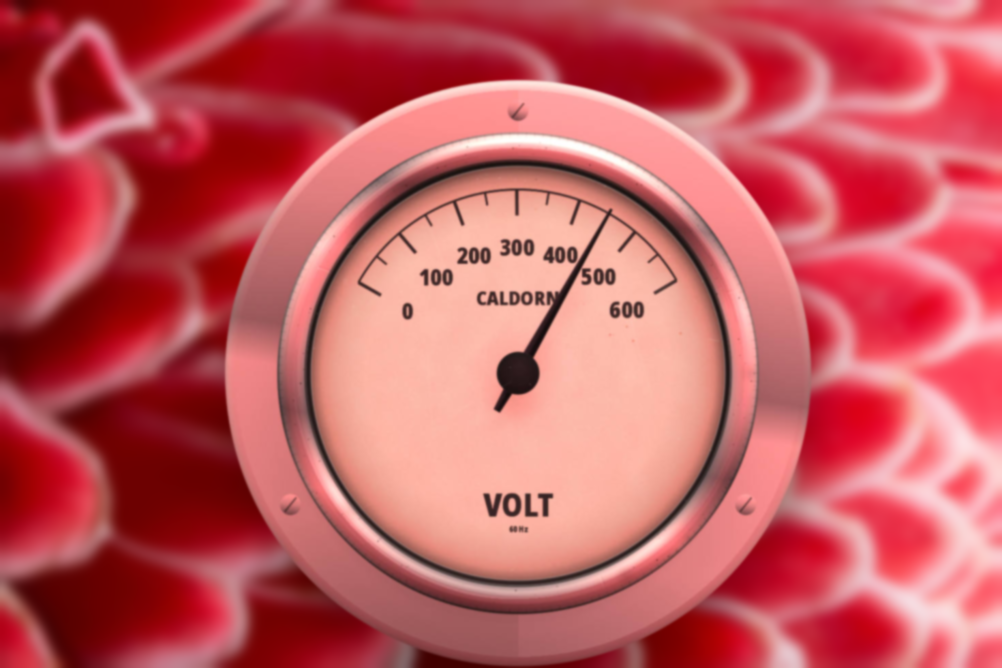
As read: 450 (V)
